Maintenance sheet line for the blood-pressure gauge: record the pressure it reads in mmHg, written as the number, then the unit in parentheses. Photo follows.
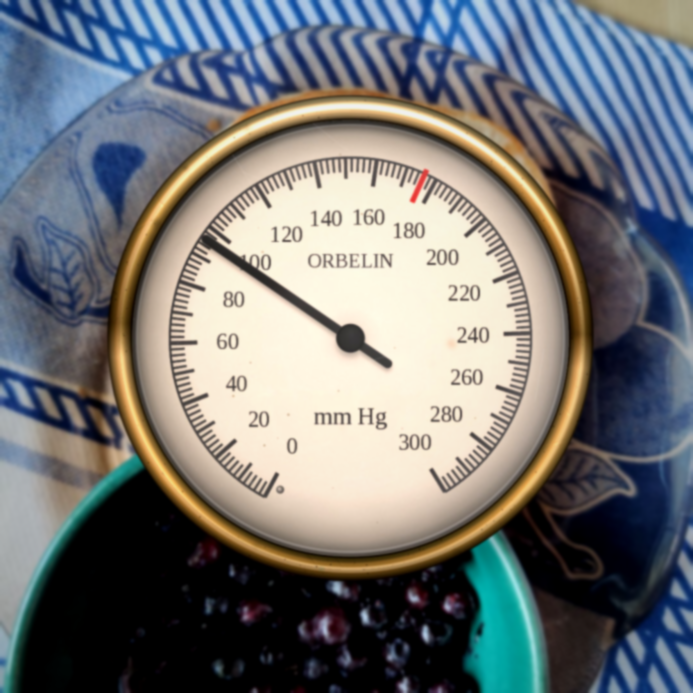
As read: 96 (mmHg)
